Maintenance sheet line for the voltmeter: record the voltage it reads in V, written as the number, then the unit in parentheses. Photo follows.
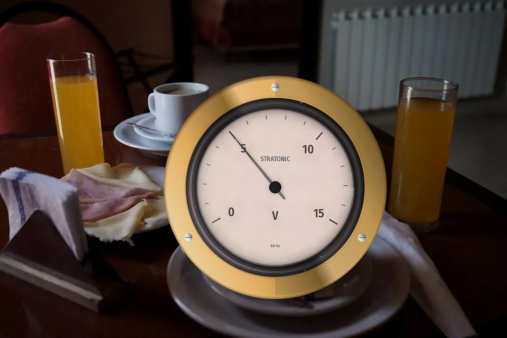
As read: 5 (V)
